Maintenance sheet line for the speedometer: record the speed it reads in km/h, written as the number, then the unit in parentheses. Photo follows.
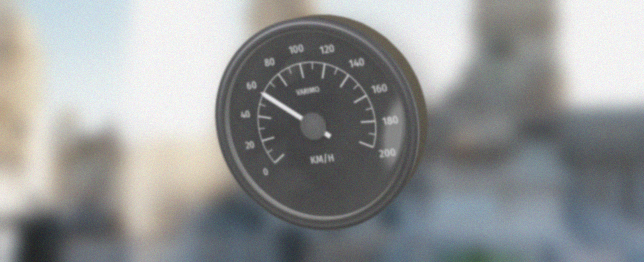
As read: 60 (km/h)
